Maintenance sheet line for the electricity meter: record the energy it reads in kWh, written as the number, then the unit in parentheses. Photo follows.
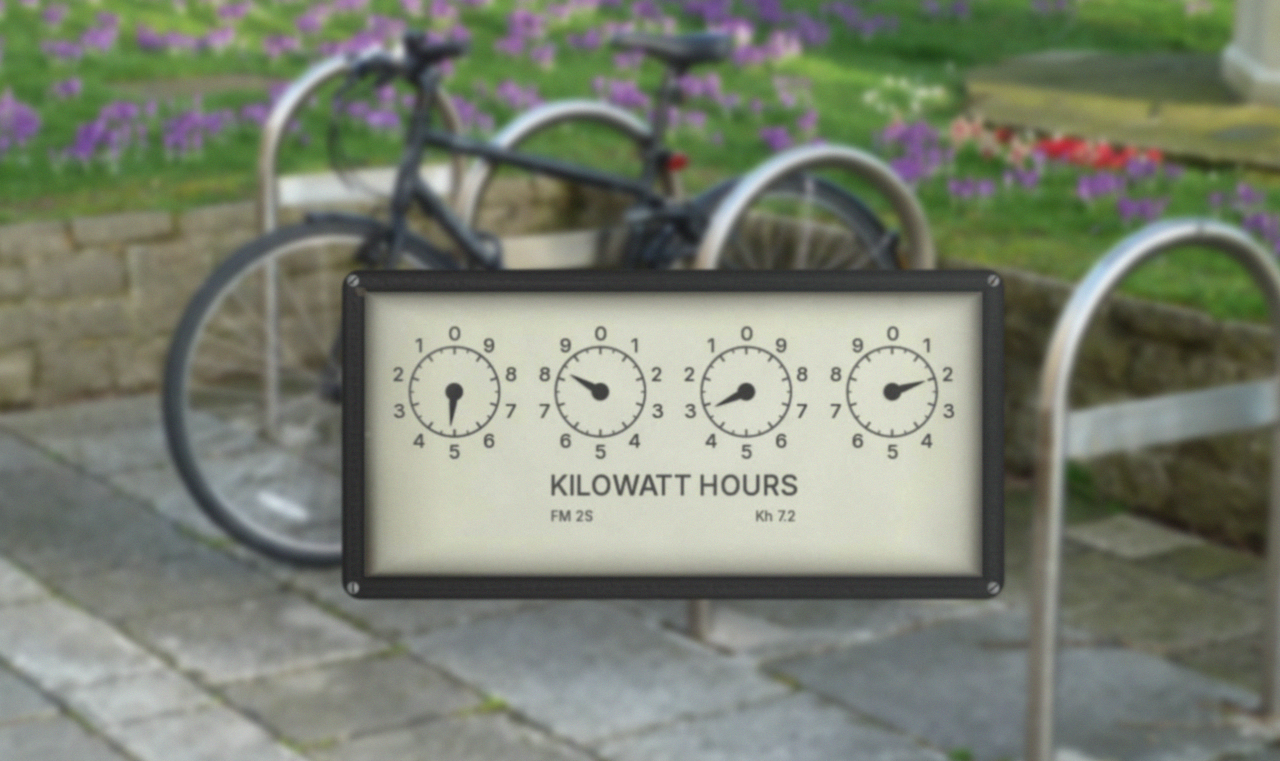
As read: 4832 (kWh)
